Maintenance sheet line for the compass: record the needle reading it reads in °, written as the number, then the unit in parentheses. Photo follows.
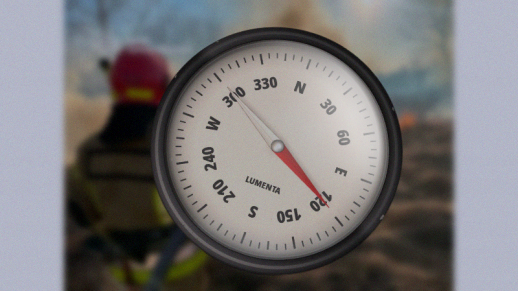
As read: 120 (°)
